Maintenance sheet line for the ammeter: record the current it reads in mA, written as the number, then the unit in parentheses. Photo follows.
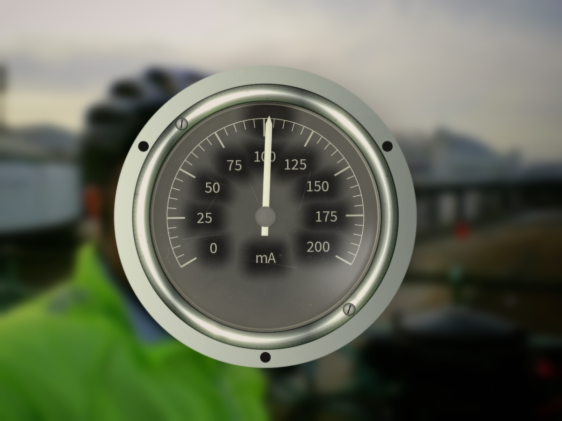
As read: 102.5 (mA)
